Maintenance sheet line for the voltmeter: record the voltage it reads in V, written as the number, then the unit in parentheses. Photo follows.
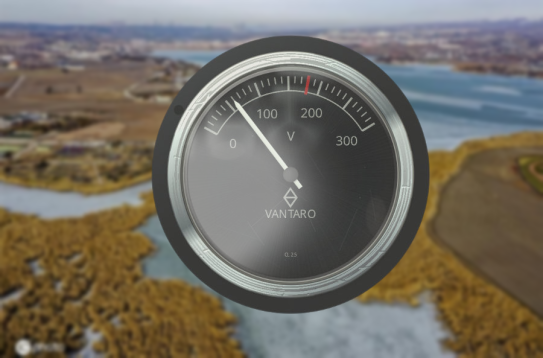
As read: 60 (V)
